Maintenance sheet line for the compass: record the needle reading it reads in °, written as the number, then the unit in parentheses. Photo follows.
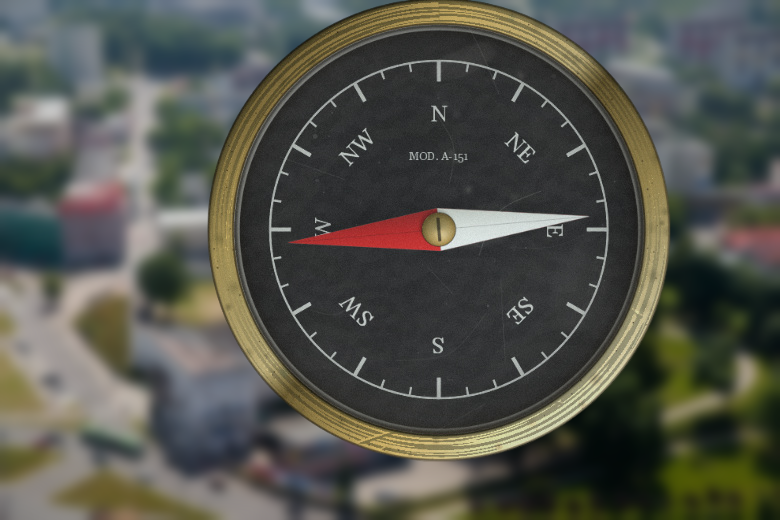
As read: 265 (°)
